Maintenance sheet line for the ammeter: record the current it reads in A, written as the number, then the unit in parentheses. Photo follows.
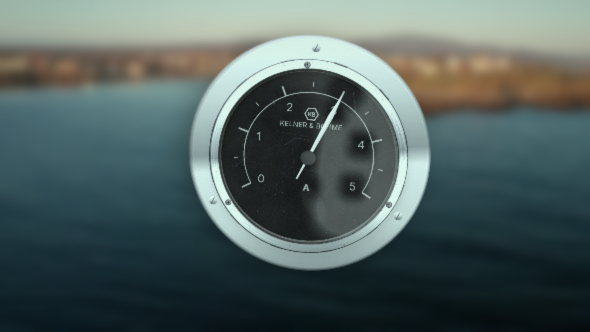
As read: 3 (A)
